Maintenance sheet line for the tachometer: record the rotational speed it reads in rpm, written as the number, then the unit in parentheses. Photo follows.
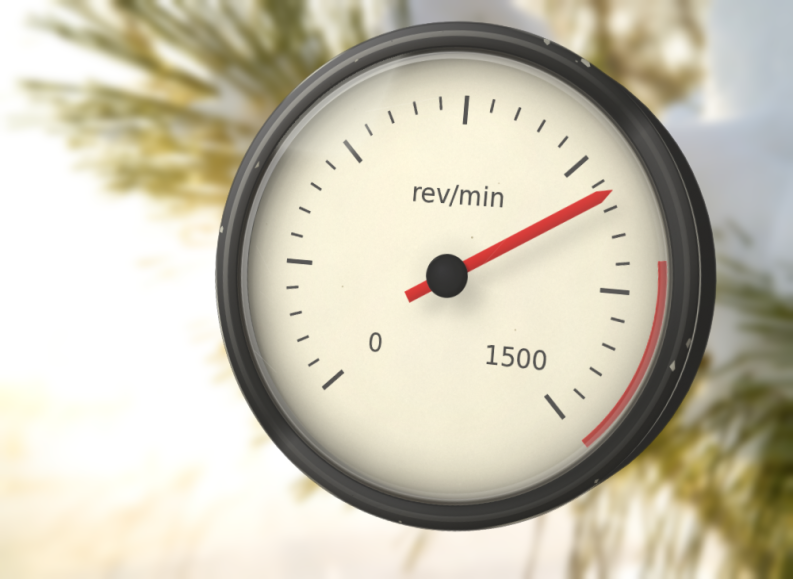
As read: 1075 (rpm)
